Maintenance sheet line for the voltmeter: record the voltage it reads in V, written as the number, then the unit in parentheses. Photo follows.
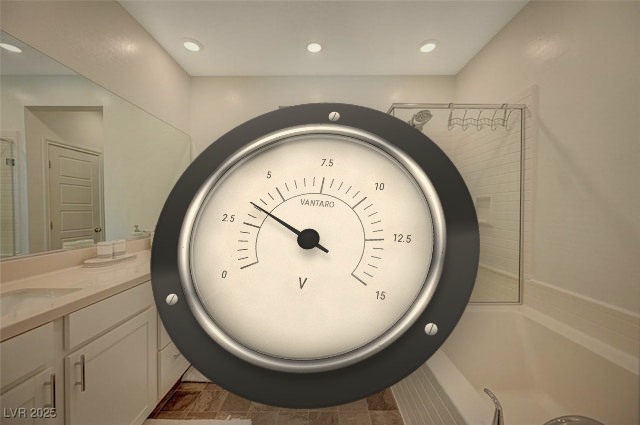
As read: 3.5 (V)
